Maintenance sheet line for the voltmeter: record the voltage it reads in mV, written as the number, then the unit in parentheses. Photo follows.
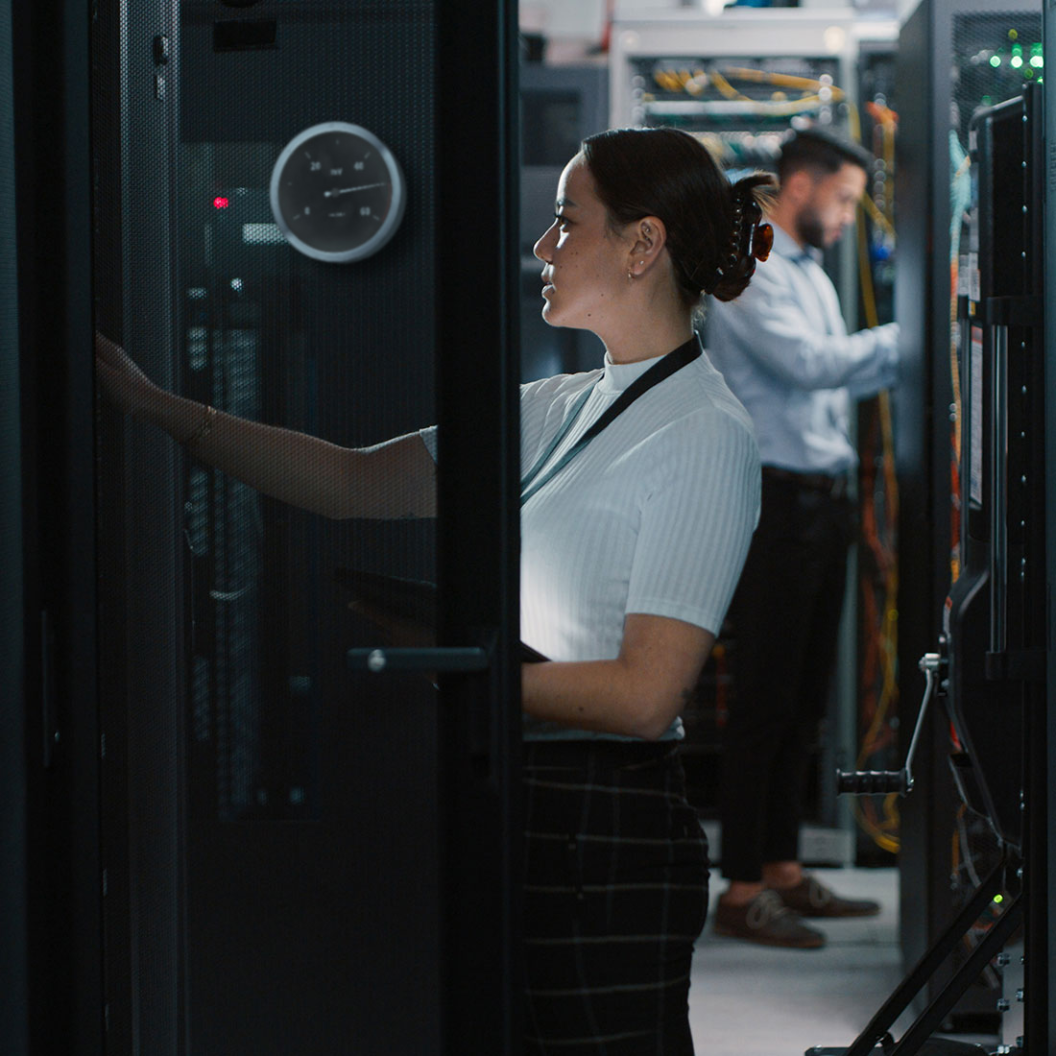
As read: 50 (mV)
